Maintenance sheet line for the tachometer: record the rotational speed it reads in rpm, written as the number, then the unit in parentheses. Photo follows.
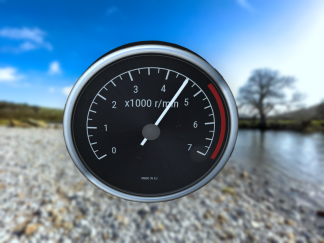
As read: 4500 (rpm)
